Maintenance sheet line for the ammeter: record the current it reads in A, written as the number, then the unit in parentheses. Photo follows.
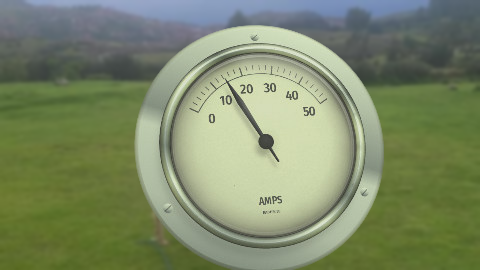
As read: 14 (A)
